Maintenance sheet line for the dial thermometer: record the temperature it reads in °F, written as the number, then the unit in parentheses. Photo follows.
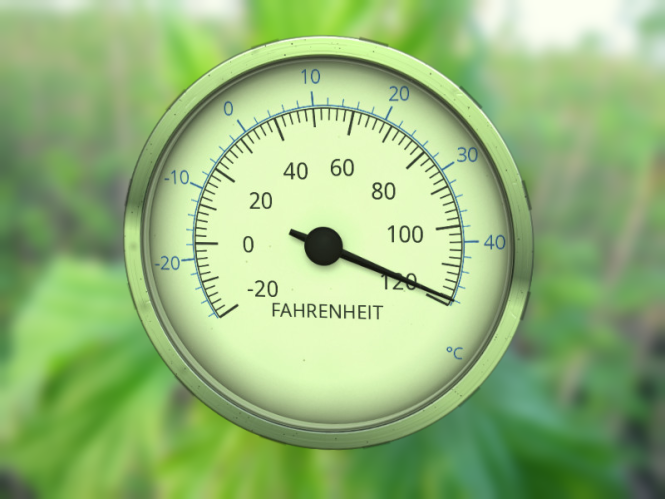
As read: 118 (°F)
